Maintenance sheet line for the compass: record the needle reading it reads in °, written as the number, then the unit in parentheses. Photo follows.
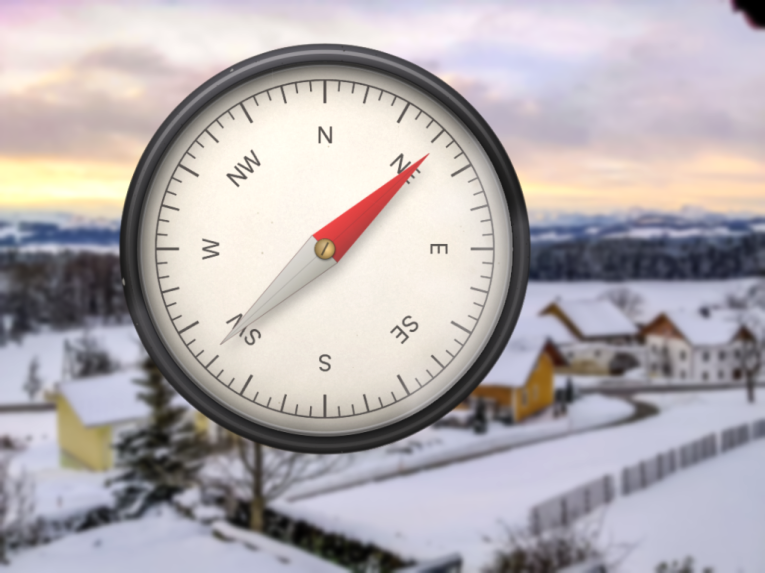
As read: 47.5 (°)
